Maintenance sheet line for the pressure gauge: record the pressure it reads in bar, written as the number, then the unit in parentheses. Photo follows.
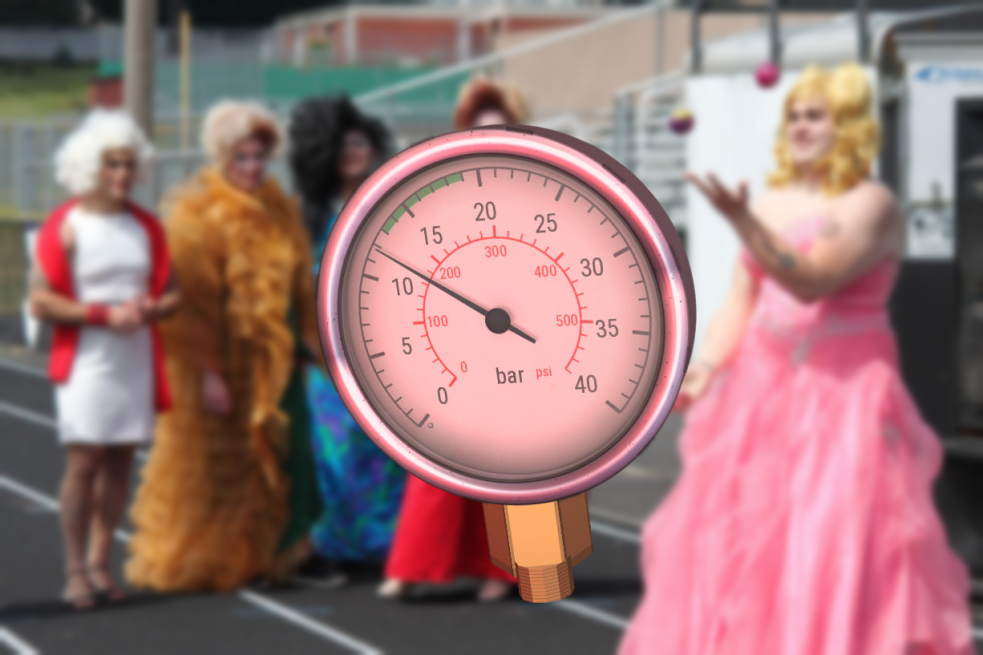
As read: 12 (bar)
